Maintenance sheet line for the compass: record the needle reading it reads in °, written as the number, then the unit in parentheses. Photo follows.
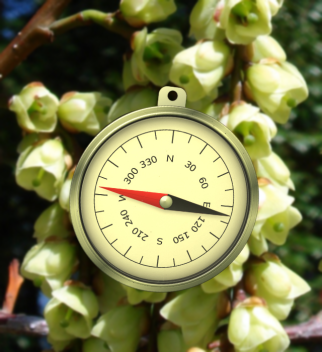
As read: 277.5 (°)
